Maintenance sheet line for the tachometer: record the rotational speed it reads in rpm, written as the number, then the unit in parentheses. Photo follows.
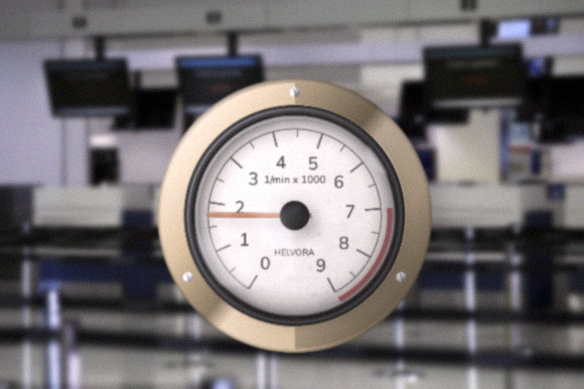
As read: 1750 (rpm)
